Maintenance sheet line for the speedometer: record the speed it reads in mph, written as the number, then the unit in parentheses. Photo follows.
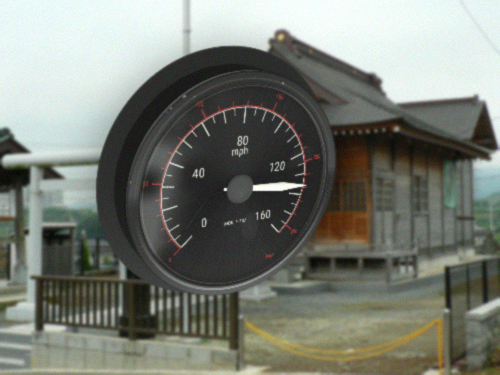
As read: 135 (mph)
